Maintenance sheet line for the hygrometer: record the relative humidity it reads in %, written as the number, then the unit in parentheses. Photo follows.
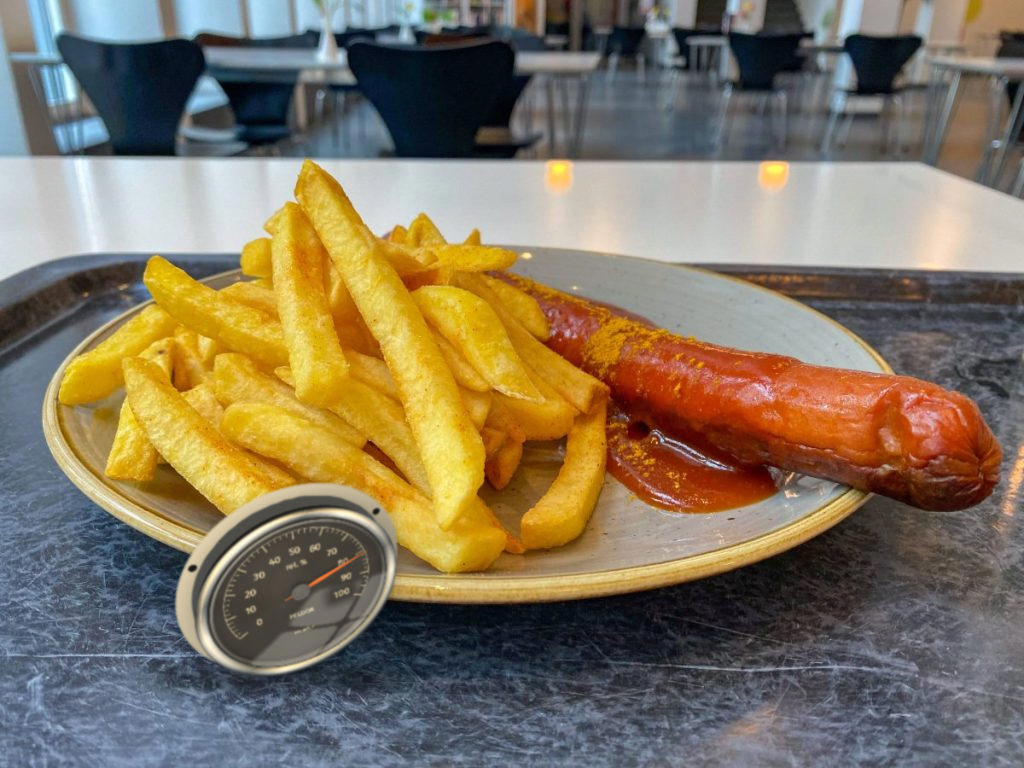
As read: 80 (%)
